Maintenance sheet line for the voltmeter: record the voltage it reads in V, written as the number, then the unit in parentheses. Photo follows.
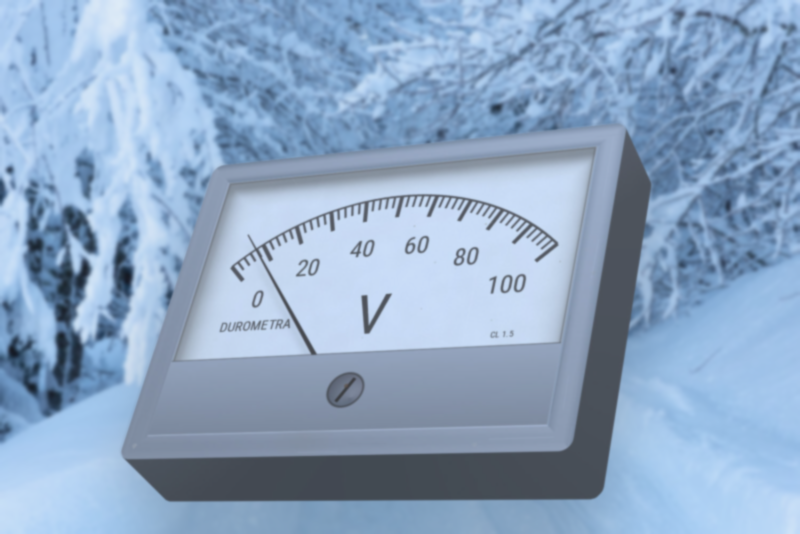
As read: 8 (V)
